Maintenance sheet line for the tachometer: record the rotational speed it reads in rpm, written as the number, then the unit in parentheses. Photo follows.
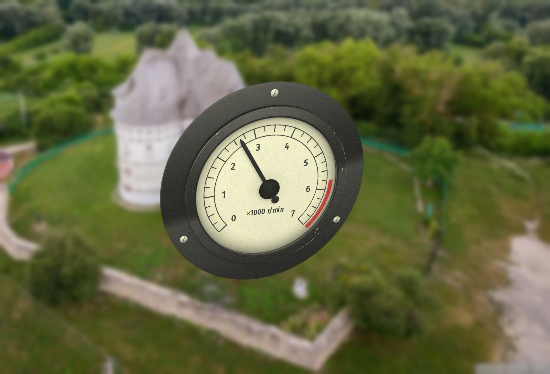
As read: 2625 (rpm)
